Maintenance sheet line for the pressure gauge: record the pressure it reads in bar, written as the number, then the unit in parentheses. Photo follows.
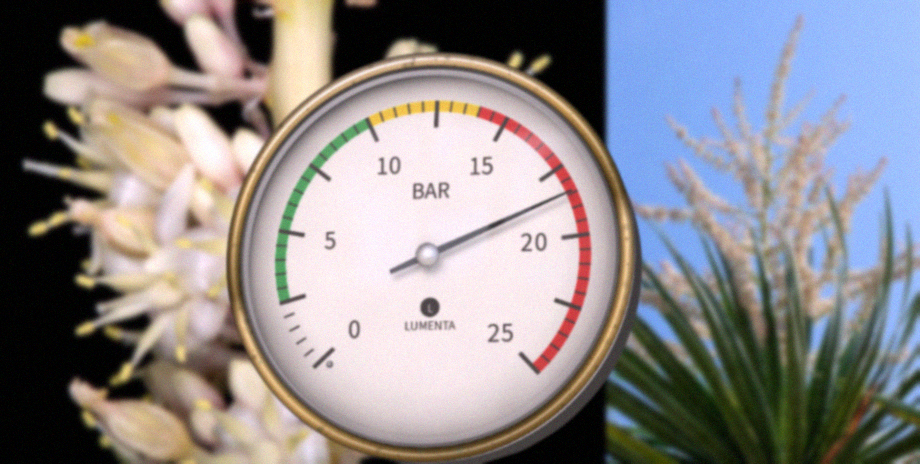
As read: 18.5 (bar)
